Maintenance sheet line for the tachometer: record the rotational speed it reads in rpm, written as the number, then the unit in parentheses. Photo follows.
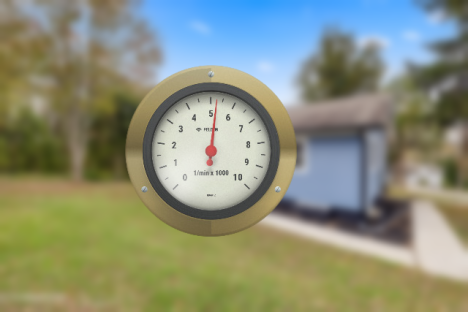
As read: 5250 (rpm)
